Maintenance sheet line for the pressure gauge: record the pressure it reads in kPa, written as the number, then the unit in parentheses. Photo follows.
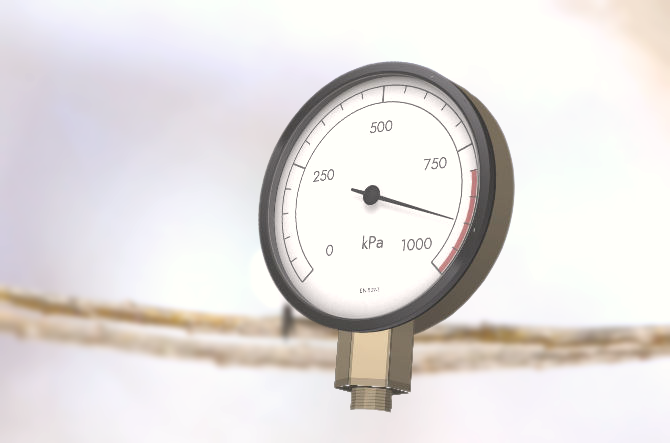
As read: 900 (kPa)
